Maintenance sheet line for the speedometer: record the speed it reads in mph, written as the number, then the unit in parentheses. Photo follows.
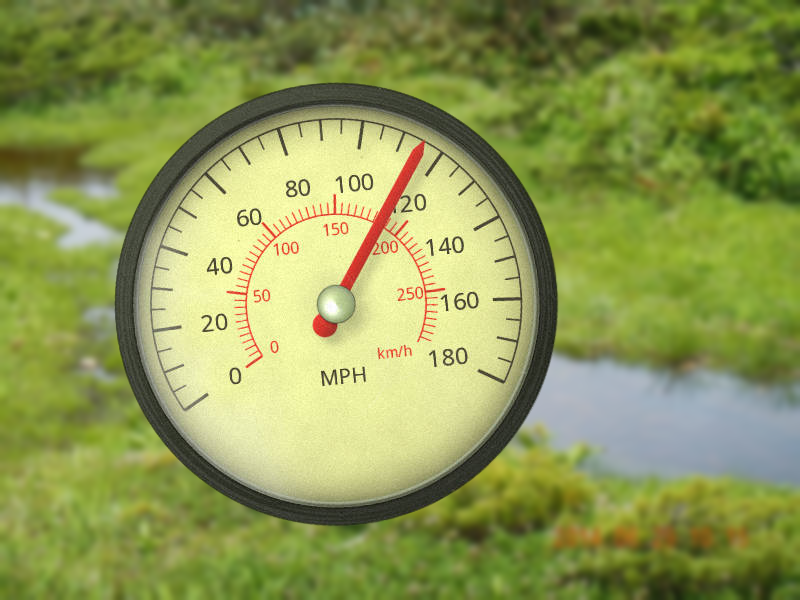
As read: 115 (mph)
